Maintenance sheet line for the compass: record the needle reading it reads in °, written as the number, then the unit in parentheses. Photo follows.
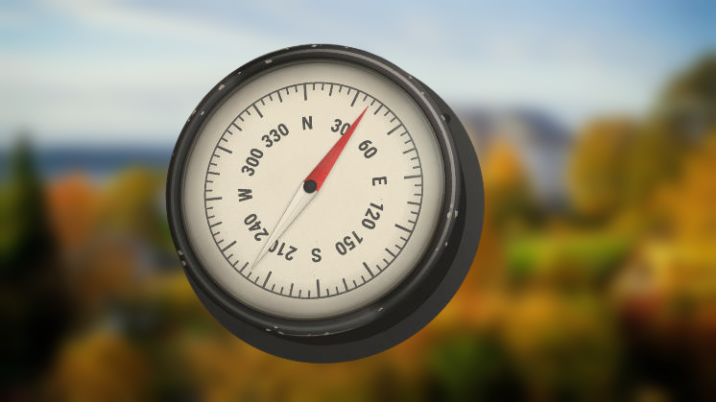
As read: 40 (°)
